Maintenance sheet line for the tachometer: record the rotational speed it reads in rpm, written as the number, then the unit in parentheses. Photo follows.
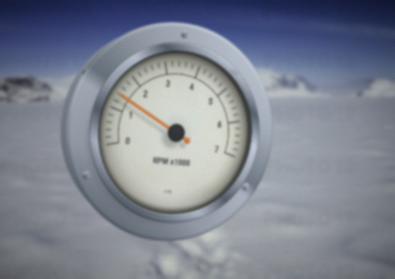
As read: 1400 (rpm)
